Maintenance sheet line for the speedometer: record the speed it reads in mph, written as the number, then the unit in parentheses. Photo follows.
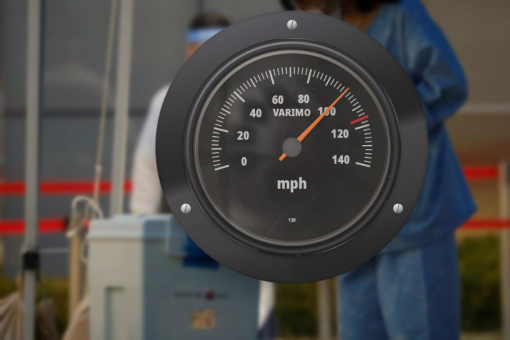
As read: 100 (mph)
